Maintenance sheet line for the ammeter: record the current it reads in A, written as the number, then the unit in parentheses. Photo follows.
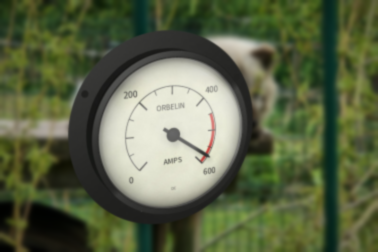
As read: 575 (A)
